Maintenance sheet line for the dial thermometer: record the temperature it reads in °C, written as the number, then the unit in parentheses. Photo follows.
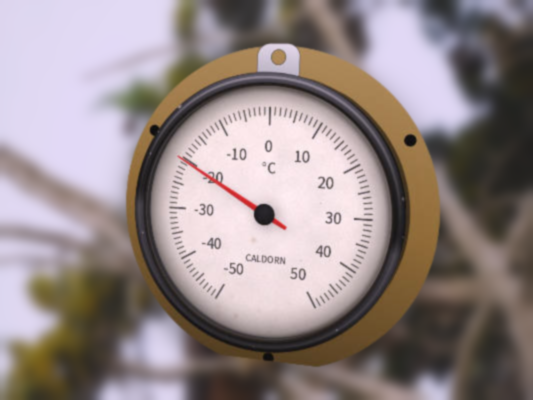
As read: -20 (°C)
